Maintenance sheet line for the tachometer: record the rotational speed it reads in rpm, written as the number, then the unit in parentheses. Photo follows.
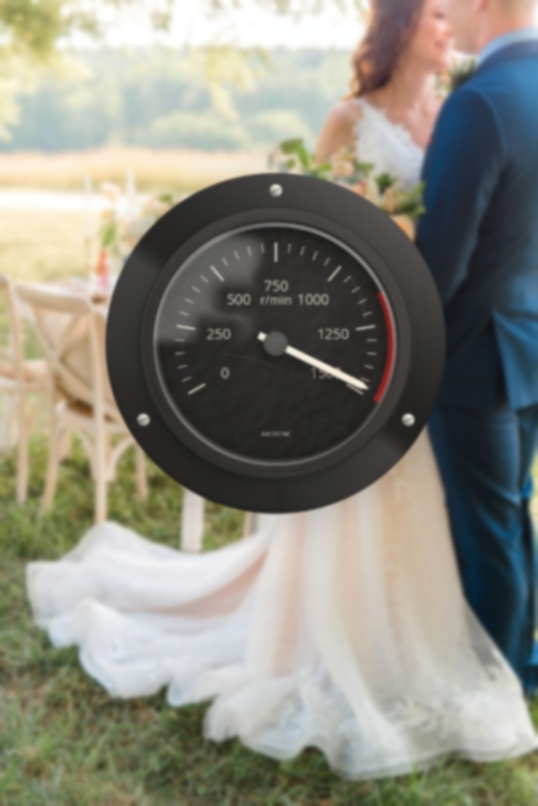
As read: 1475 (rpm)
